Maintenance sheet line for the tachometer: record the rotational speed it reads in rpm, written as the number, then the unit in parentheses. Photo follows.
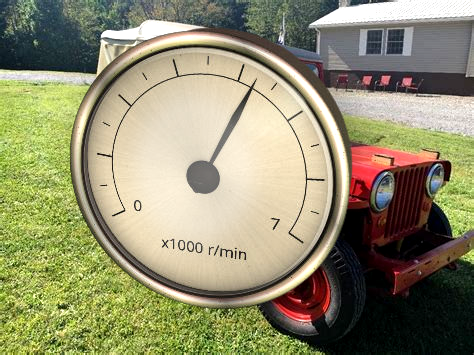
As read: 4250 (rpm)
